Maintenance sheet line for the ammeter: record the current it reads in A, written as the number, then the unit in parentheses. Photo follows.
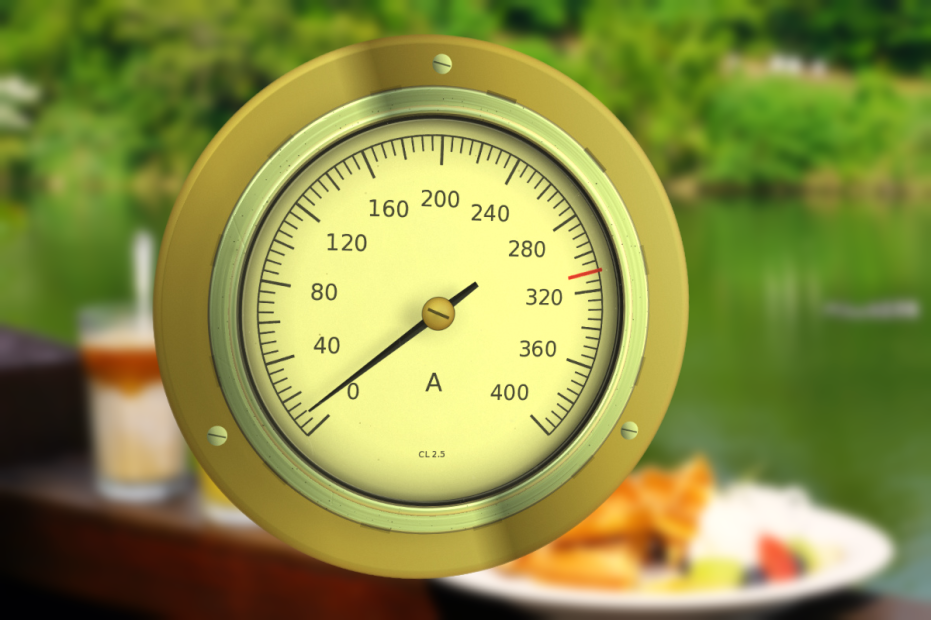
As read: 10 (A)
